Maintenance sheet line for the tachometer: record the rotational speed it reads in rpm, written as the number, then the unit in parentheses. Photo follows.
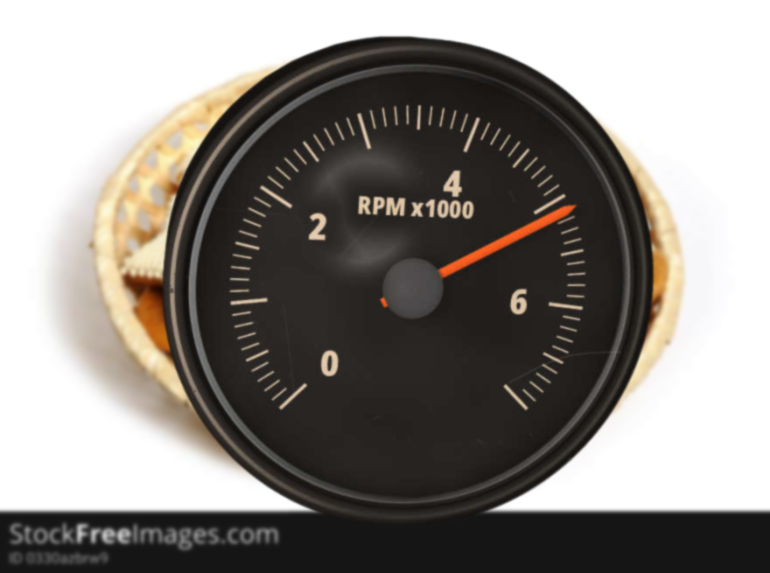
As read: 5100 (rpm)
